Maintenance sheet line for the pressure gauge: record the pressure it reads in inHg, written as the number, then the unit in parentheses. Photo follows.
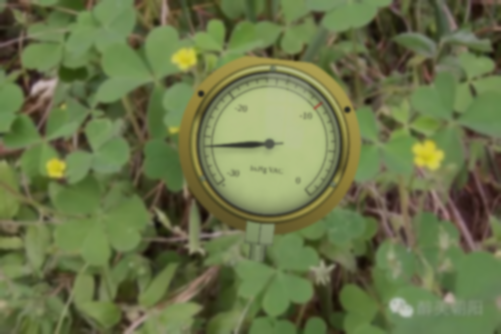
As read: -26 (inHg)
